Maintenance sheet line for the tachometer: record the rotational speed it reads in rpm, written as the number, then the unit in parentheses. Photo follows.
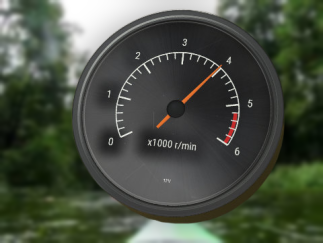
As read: 4000 (rpm)
